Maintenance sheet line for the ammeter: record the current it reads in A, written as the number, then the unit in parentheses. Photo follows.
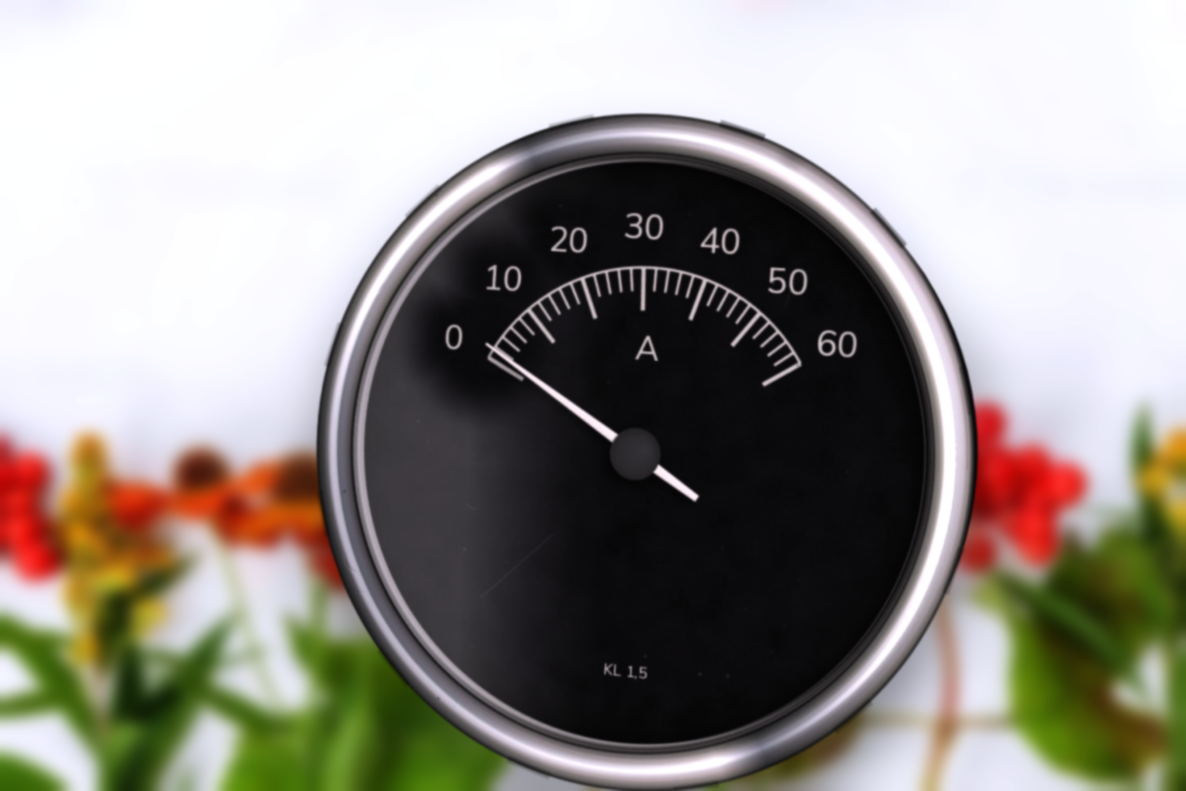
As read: 2 (A)
